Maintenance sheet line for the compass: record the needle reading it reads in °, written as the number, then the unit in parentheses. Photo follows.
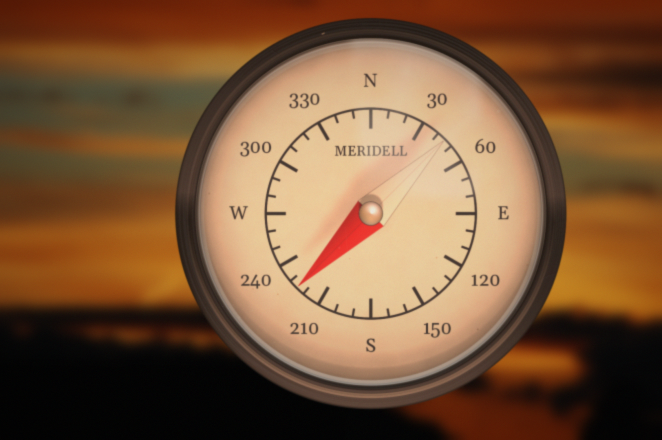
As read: 225 (°)
